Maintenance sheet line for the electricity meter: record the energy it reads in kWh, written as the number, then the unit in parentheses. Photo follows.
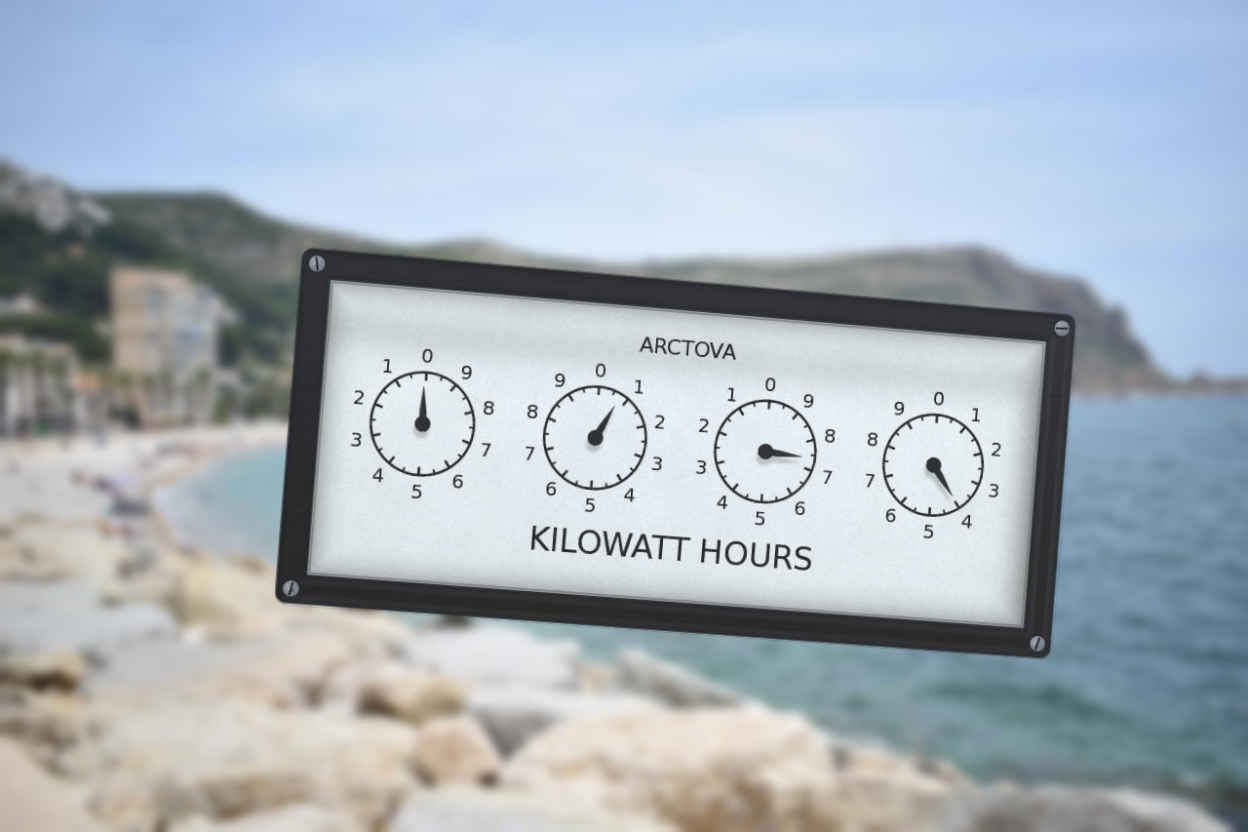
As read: 74 (kWh)
